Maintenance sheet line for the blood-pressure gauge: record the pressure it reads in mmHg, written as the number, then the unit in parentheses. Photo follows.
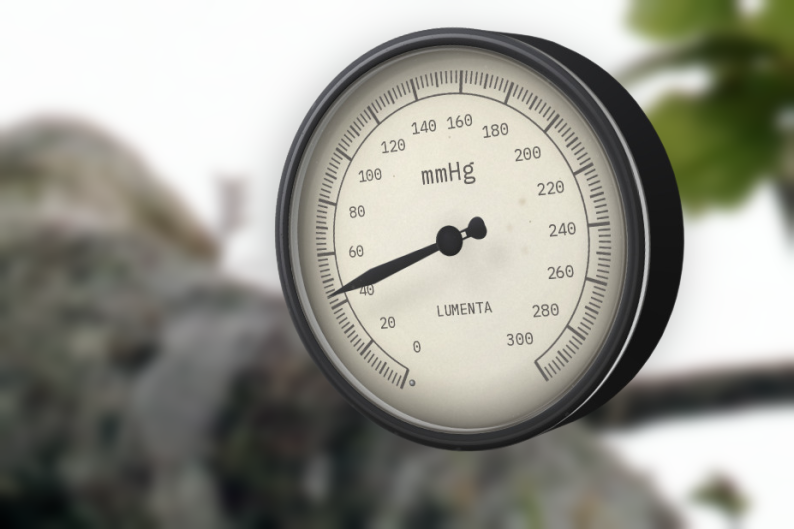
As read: 44 (mmHg)
